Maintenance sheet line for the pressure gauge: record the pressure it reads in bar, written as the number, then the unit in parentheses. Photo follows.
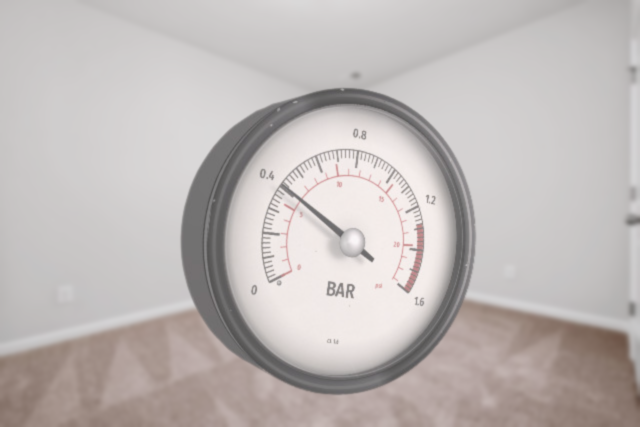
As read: 0.4 (bar)
